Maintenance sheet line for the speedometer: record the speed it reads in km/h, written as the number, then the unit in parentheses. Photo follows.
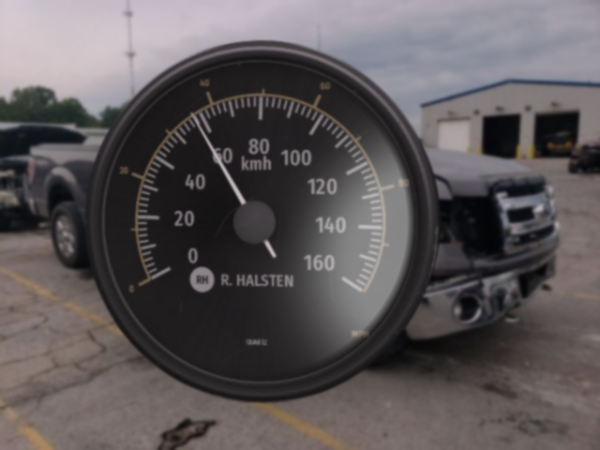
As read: 58 (km/h)
